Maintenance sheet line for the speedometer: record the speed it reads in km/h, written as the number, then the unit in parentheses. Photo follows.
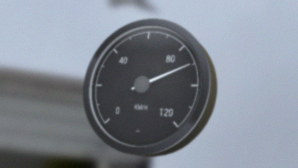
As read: 90 (km/h)
